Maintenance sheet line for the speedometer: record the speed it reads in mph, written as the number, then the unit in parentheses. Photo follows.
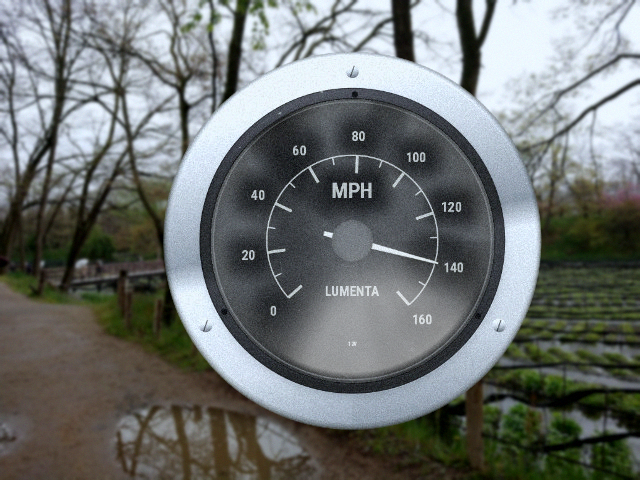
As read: 140 (mph)
